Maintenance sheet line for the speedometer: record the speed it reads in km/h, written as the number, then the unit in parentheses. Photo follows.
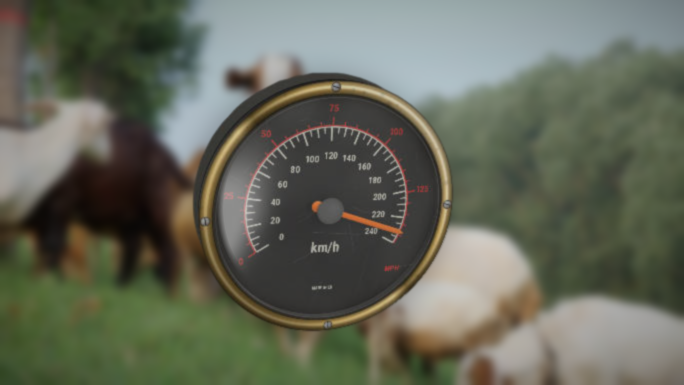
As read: 230 (km/h)
